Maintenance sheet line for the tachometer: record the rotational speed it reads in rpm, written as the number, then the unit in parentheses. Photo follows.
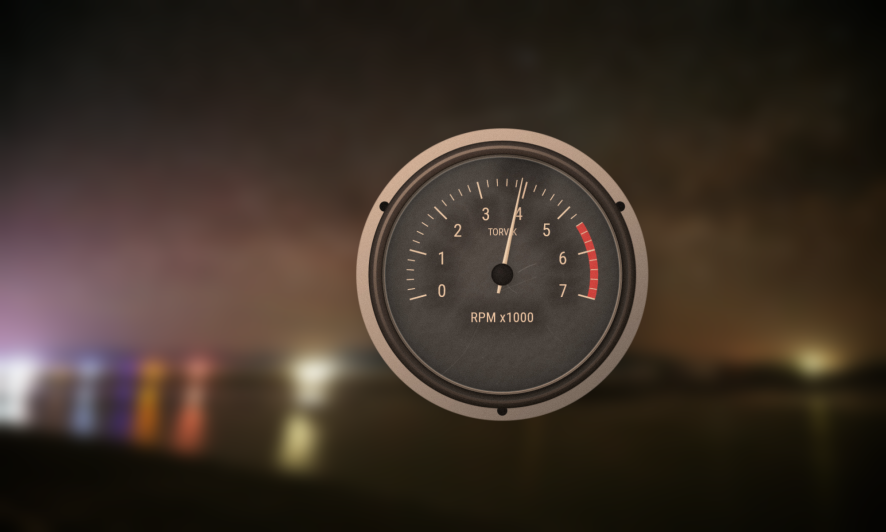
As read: 3900 (rpm)
